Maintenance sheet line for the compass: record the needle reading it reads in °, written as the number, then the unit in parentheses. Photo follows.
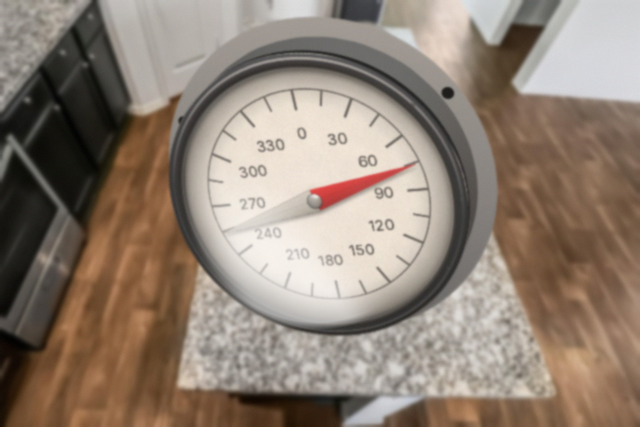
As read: 75 (°)
